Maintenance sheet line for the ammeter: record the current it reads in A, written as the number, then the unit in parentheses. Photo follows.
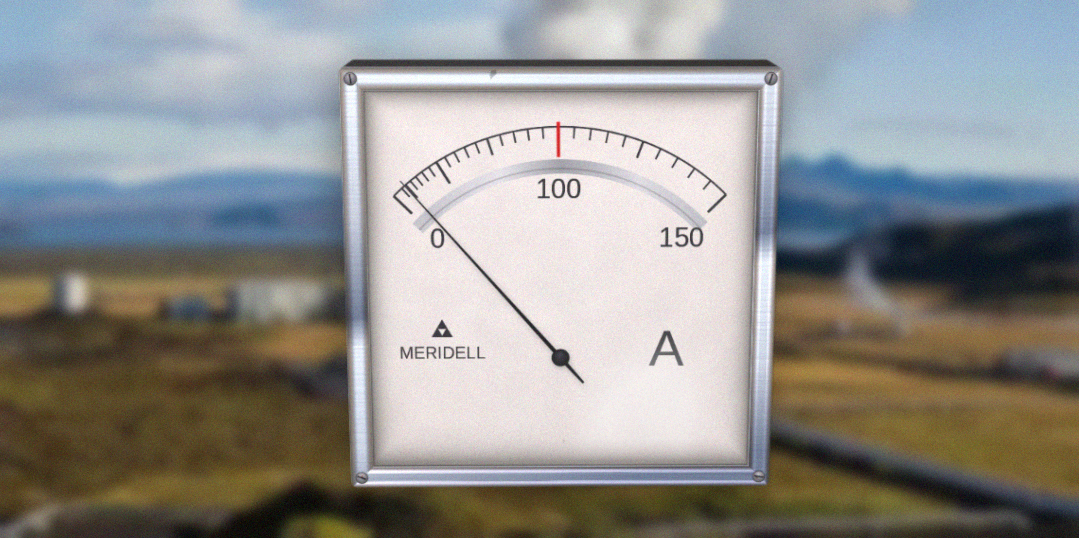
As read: 25 (A)
